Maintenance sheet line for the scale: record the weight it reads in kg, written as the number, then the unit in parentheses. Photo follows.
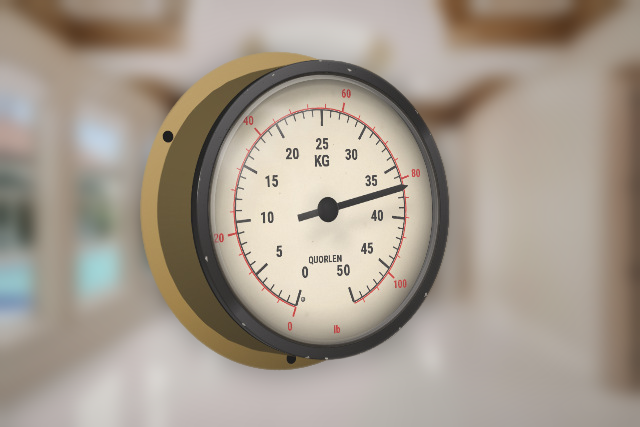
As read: 37 (kg)
